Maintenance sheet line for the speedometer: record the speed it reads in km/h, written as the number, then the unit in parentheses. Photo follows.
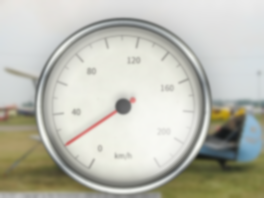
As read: 20 (km/h)
